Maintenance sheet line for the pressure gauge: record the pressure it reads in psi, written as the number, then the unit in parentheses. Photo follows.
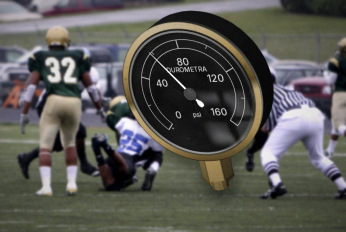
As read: 60 (psi)
